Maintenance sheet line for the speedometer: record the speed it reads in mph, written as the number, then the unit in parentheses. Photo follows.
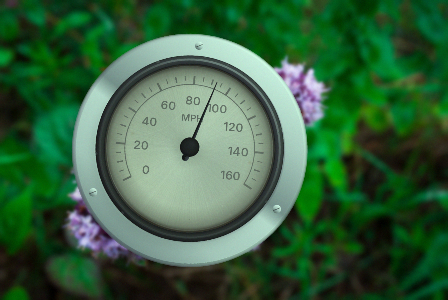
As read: 92.5 (mph)
